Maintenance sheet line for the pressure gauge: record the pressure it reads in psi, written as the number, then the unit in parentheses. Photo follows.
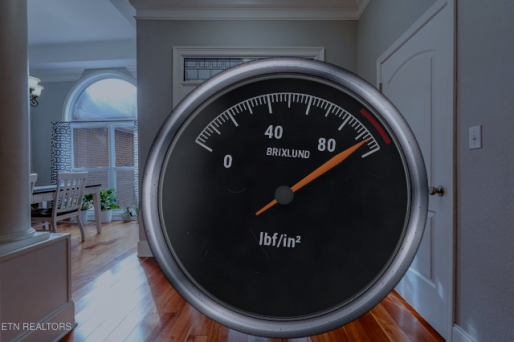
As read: 94 (psi)
